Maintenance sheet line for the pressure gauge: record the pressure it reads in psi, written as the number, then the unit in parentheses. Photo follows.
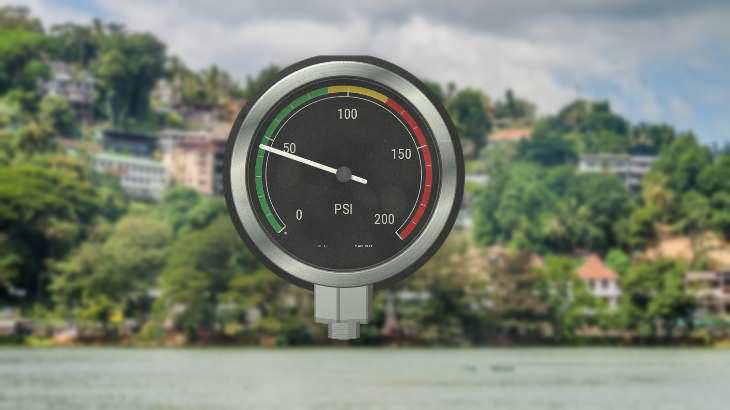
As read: 45 (psi)
